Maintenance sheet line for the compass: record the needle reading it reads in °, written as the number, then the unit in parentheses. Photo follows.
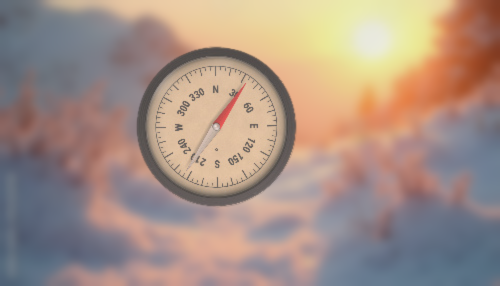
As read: 35 (°)
